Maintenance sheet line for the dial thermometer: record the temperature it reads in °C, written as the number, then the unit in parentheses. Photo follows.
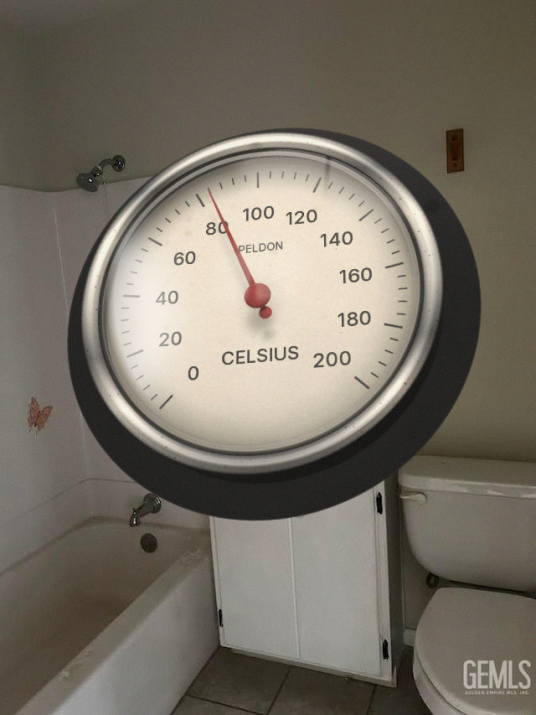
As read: 84 (°C)
